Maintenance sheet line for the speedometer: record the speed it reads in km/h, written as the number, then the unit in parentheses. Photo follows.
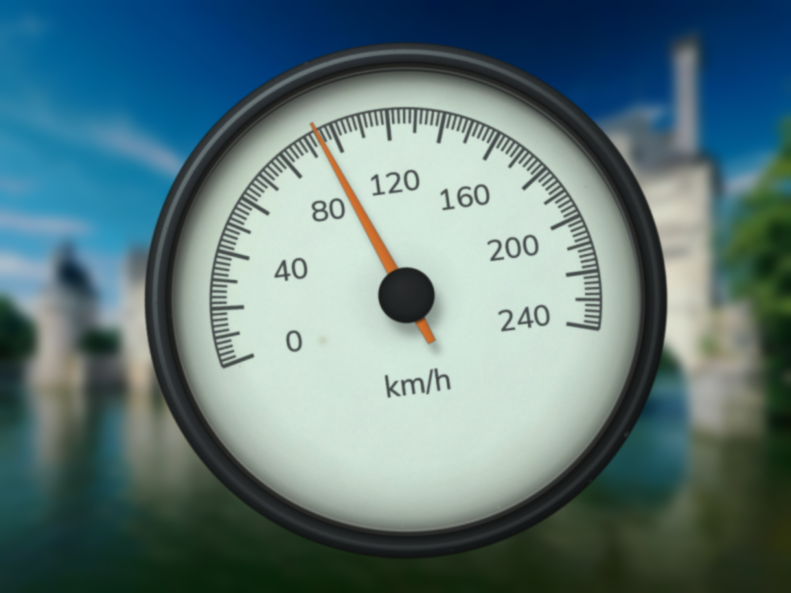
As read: 94 (km/h)
